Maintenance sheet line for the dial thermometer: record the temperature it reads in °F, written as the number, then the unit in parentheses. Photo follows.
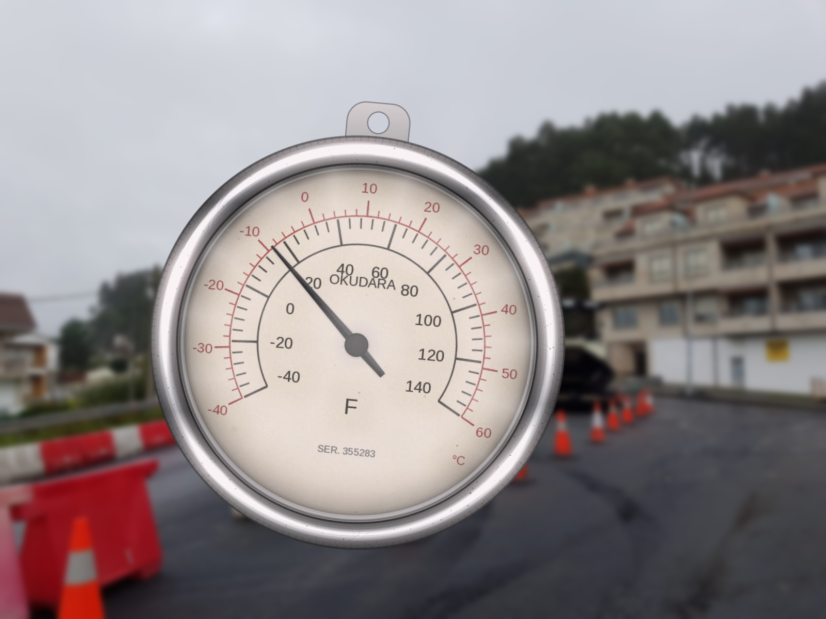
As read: 16 (°F)
